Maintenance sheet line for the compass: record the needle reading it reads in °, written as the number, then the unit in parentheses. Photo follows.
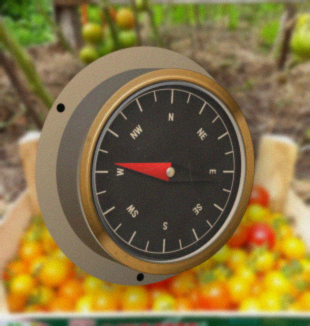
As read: 277.5 (°)
